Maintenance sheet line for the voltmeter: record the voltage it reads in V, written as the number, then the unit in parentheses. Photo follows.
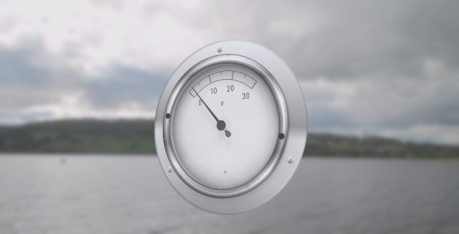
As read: 2.5 (V)
